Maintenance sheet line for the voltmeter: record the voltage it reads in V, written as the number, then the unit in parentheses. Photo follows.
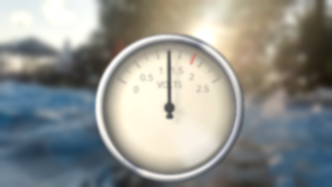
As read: 1.25 (V)
